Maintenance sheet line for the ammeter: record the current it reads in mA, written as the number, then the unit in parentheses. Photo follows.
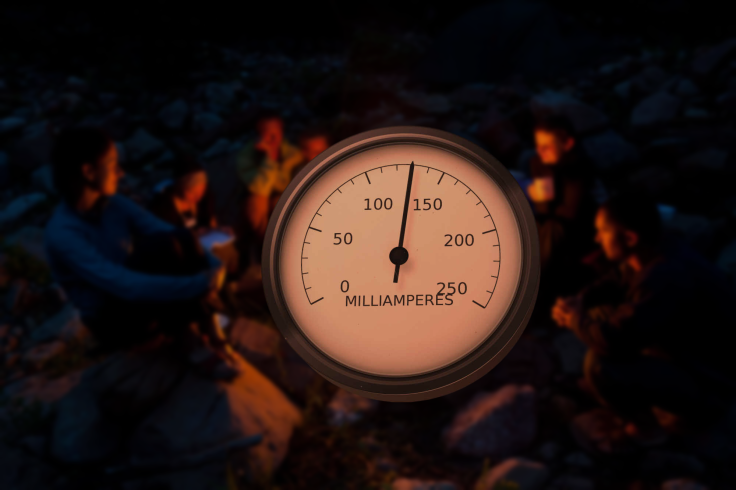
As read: 130 (mA)
